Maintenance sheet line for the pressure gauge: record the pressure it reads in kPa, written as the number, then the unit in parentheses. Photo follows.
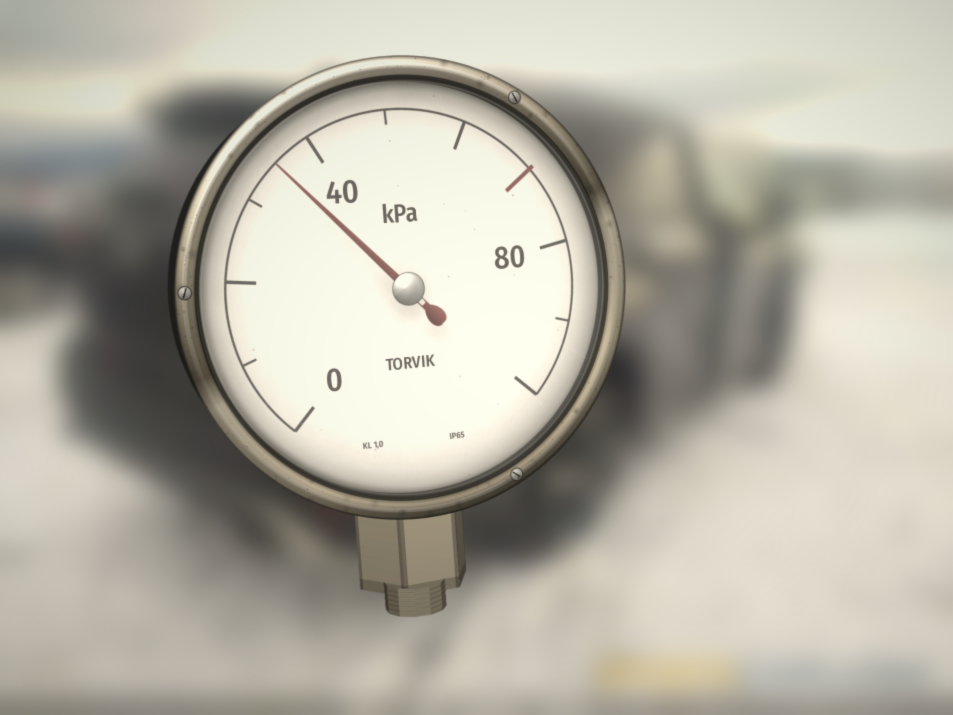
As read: 35 (kPa)
